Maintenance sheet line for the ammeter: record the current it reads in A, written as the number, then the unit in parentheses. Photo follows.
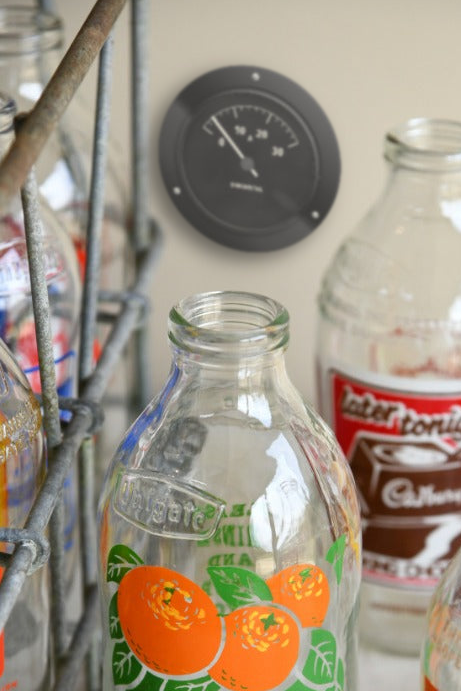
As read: 4 (A)
